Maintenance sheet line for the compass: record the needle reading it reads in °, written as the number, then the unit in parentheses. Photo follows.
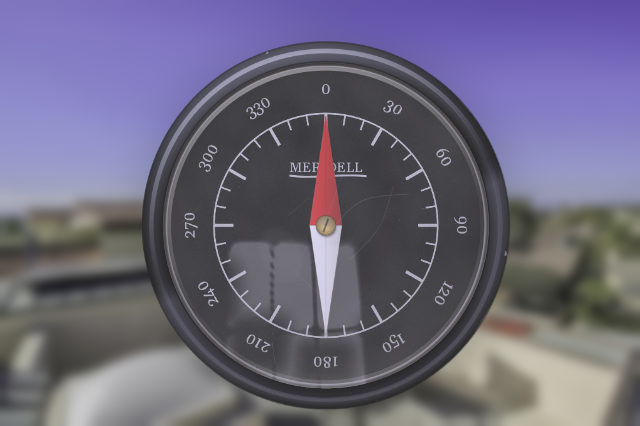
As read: 0 (°)
